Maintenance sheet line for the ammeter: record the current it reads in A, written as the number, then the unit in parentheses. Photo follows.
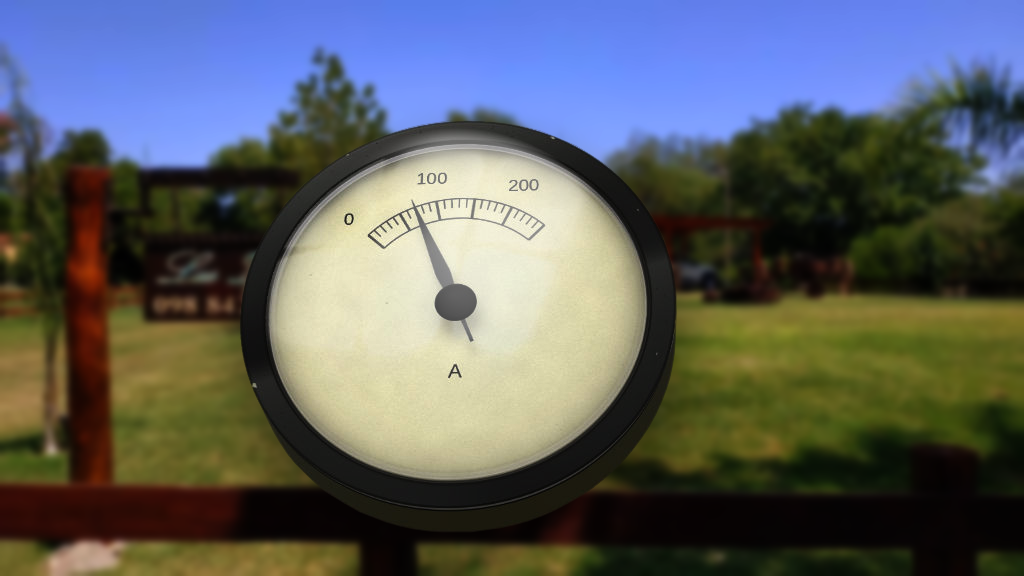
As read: 70 (A)
